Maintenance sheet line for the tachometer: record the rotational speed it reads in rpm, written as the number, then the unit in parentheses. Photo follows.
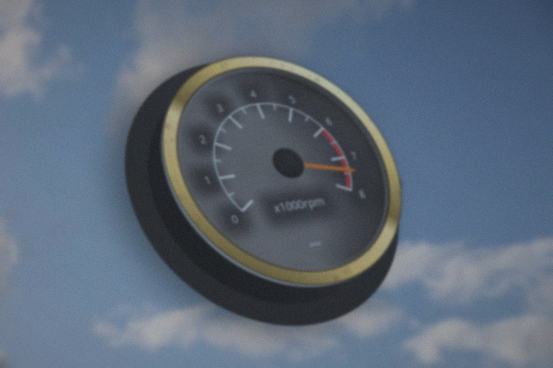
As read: 7500 (rpm)
